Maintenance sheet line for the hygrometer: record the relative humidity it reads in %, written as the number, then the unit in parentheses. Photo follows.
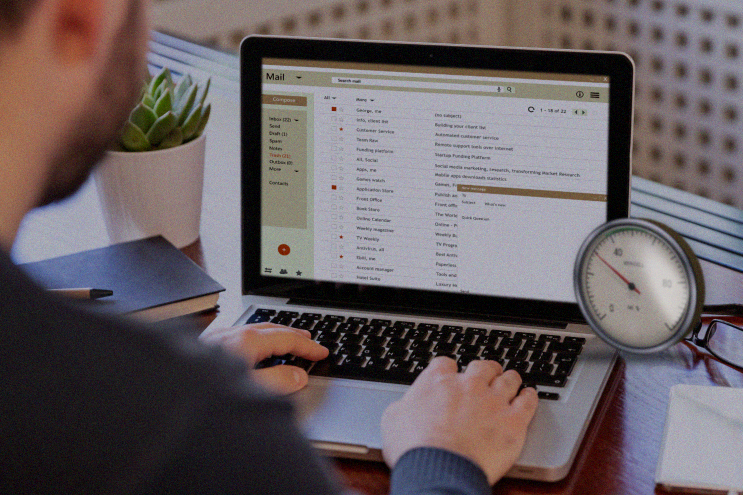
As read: 30 (%)
